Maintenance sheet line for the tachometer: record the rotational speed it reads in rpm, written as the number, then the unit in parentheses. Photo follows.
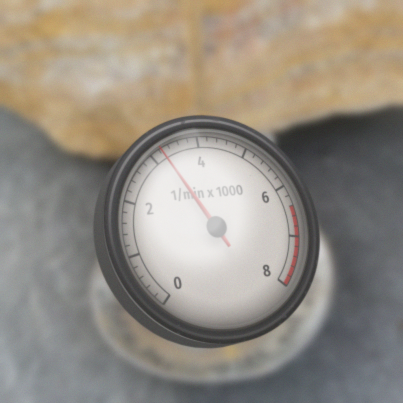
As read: 3200 (rpm)
